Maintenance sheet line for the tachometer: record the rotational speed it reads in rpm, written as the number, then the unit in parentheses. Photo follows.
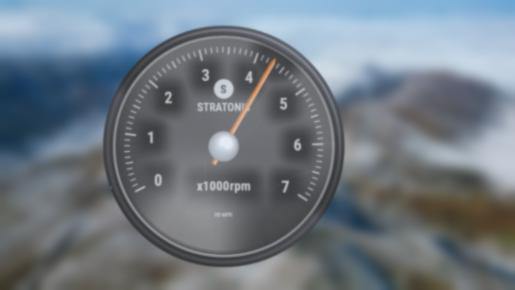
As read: 4300 (rpm)
